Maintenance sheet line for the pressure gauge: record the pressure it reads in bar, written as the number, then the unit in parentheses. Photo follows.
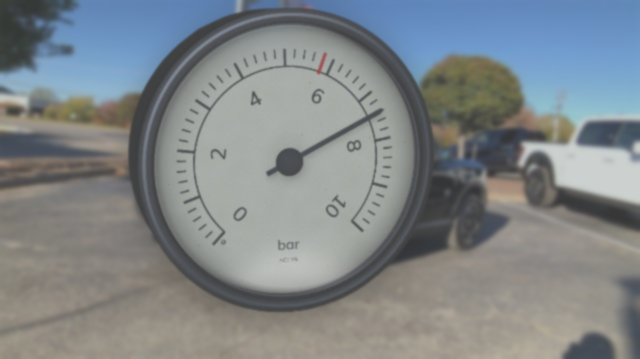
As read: 7.4 (bar)
